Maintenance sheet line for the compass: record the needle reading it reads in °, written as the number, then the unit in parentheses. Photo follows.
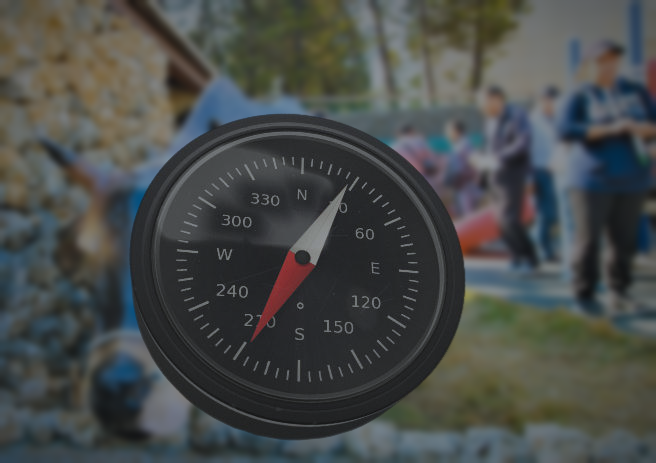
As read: 207.5 (°)
